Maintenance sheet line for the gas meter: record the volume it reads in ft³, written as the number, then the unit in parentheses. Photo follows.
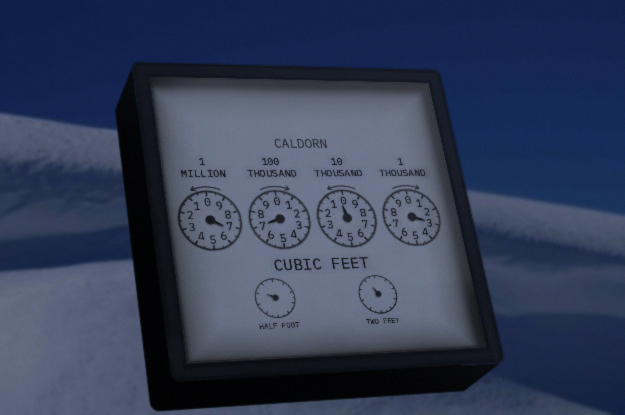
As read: 670300 (ft³)
